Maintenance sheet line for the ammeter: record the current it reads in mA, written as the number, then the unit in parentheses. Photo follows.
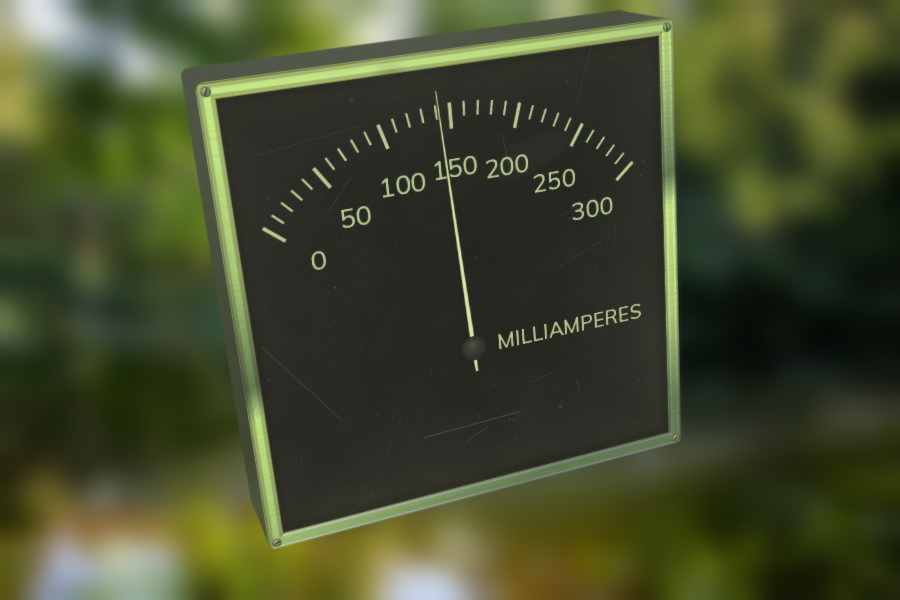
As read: 140 (mA)
